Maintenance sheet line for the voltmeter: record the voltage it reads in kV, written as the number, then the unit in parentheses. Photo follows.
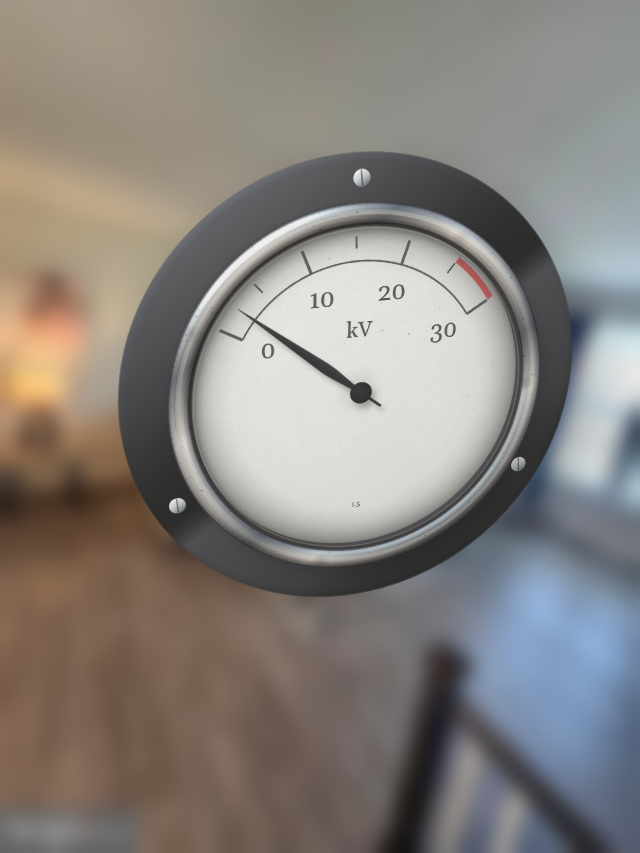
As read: 2.5 (kV)
